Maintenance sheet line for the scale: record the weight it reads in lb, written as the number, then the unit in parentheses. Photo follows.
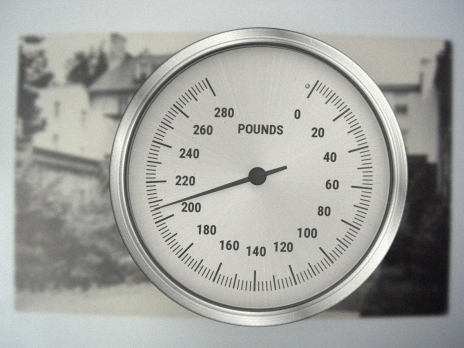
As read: 206 (lb)
